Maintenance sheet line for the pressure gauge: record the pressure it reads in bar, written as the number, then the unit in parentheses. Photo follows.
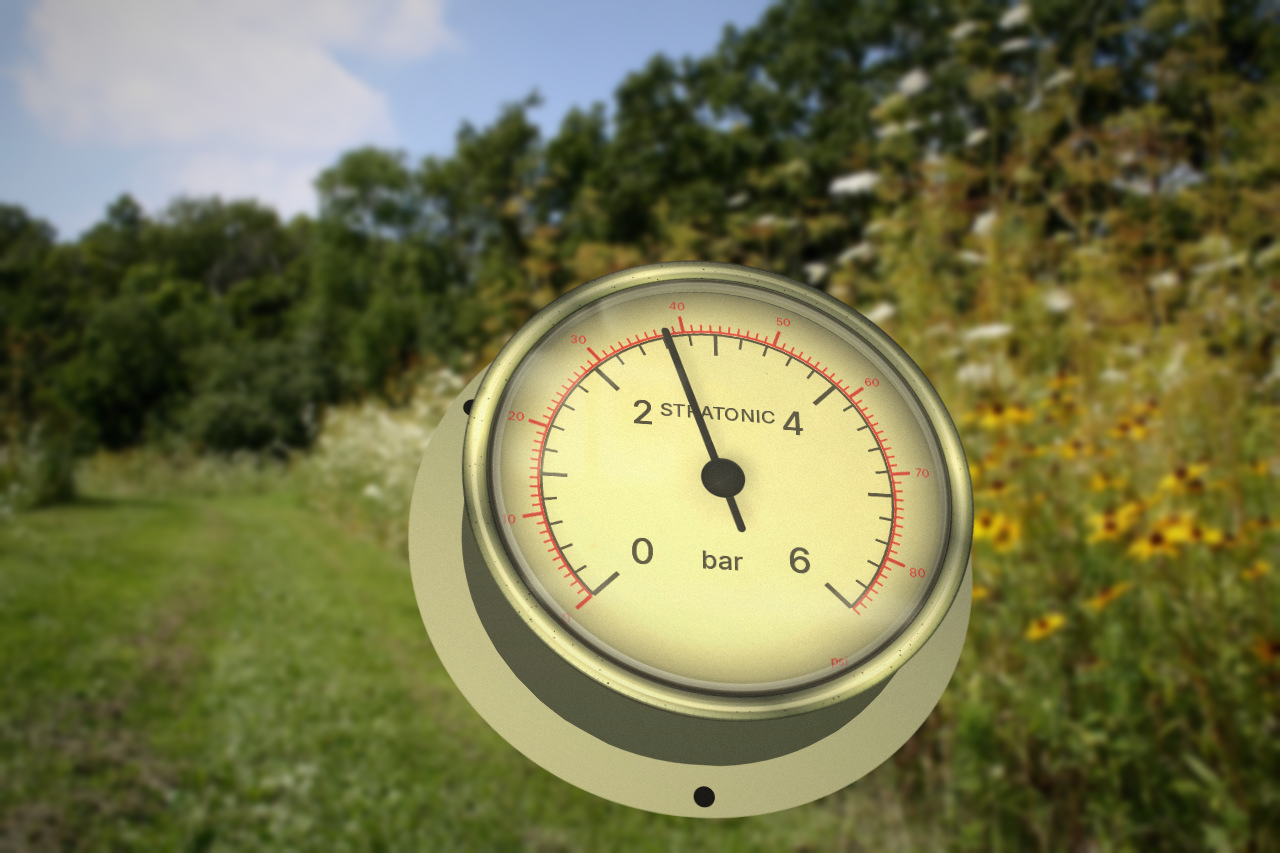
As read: 2.6 (bar)
